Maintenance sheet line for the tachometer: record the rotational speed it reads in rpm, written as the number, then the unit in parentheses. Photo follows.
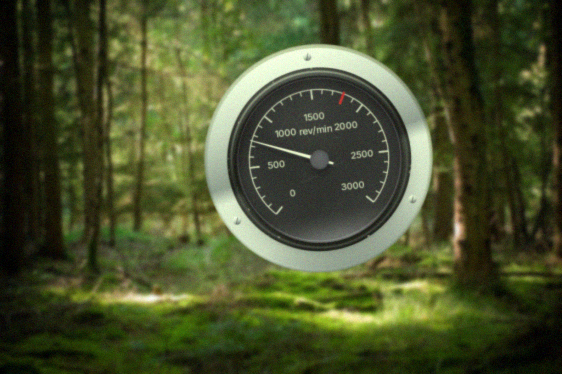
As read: 750 (rpm)
